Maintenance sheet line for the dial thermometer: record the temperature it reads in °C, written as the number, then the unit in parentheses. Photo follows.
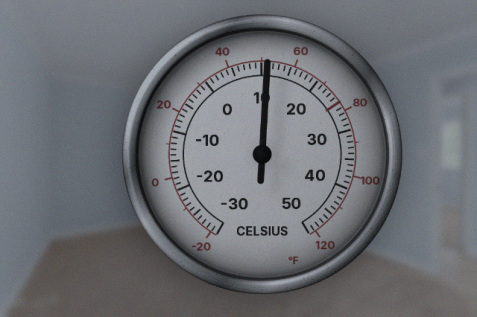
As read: 11 (°C)
